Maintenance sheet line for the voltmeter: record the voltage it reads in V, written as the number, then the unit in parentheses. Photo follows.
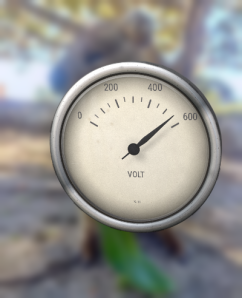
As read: 550 (V)
